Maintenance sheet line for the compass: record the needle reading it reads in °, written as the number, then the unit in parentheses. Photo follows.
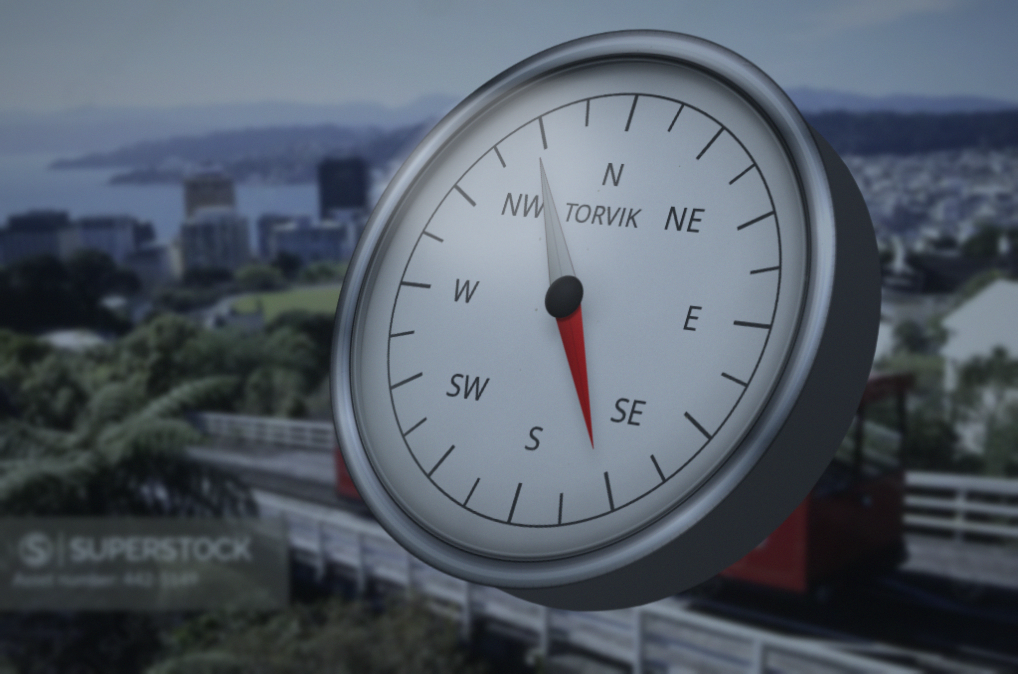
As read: 150 (°)
